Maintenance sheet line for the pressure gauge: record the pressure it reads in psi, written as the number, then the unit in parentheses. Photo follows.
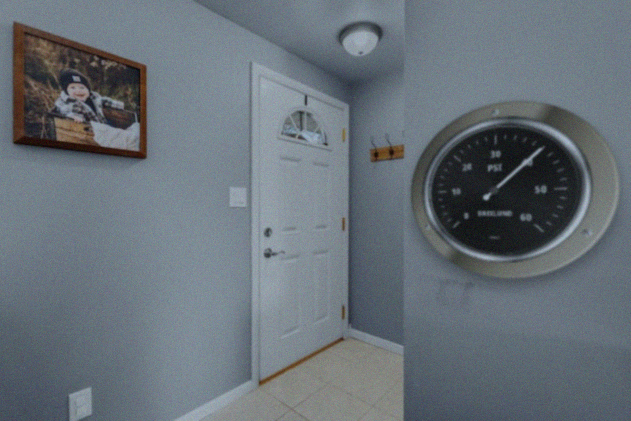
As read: 40 (psi)
